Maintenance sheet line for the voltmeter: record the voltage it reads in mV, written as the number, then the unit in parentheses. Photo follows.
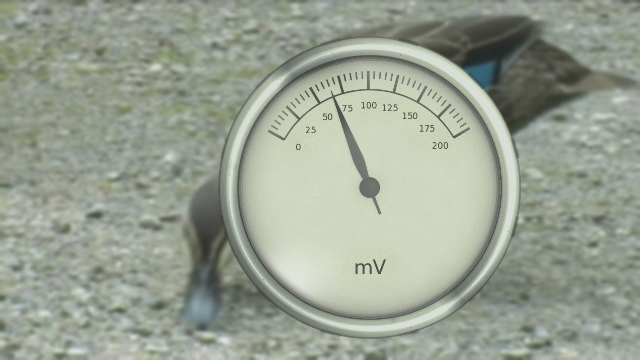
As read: 65 (mV)
